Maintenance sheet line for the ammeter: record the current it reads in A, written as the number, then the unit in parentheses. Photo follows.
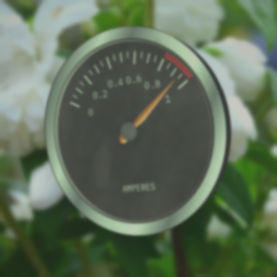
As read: 0.95 (A)
